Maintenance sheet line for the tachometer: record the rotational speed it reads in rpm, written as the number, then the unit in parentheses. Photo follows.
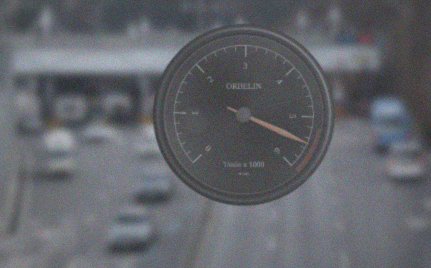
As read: 5500 (rpm)
